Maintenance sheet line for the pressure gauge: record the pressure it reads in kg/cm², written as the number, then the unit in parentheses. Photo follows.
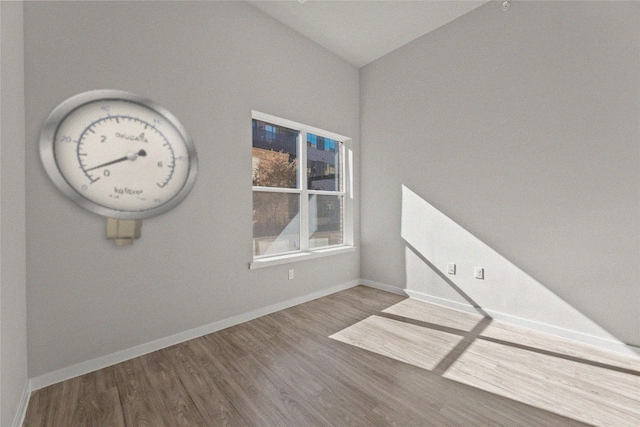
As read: 0.4 (kg/cm²)
